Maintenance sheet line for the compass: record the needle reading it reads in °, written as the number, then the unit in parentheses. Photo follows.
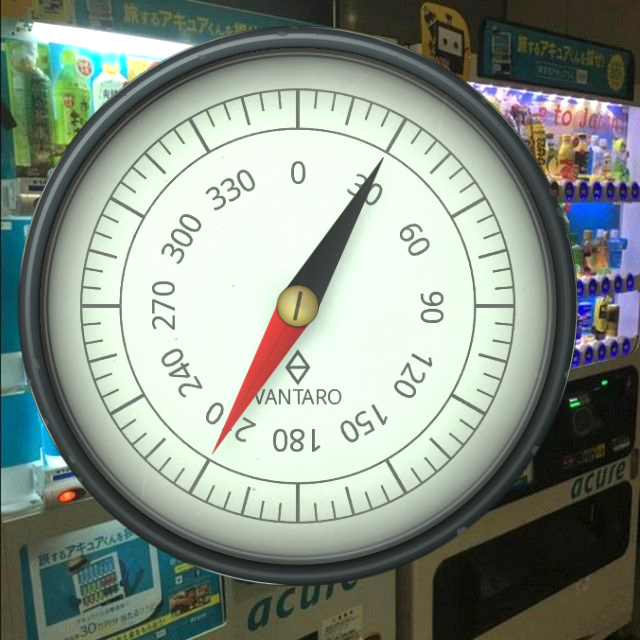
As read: 210 (°)
